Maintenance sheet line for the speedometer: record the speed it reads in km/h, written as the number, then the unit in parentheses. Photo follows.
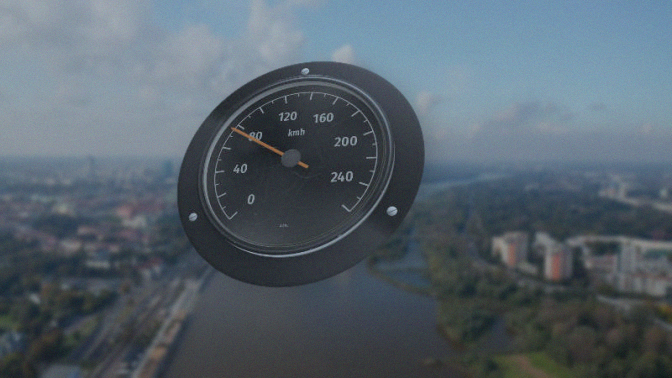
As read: 75 (km/h)
